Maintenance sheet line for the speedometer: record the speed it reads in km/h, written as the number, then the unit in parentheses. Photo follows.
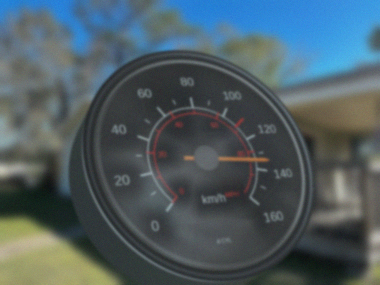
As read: 135 (km/h)
